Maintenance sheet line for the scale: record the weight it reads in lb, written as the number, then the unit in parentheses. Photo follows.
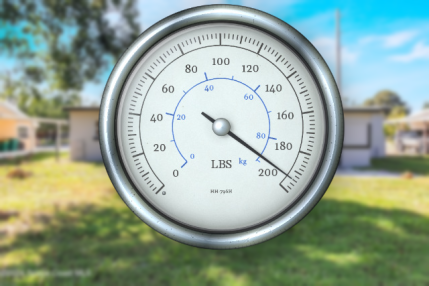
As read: 194 (lb)
